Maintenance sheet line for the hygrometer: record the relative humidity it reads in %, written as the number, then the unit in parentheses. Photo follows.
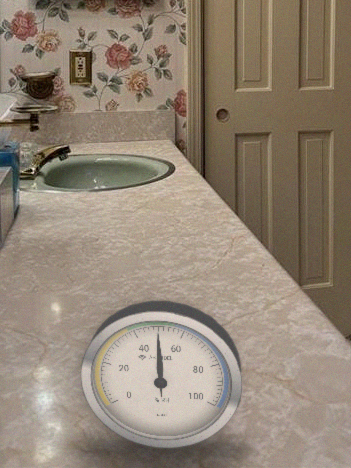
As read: 50 (%)
